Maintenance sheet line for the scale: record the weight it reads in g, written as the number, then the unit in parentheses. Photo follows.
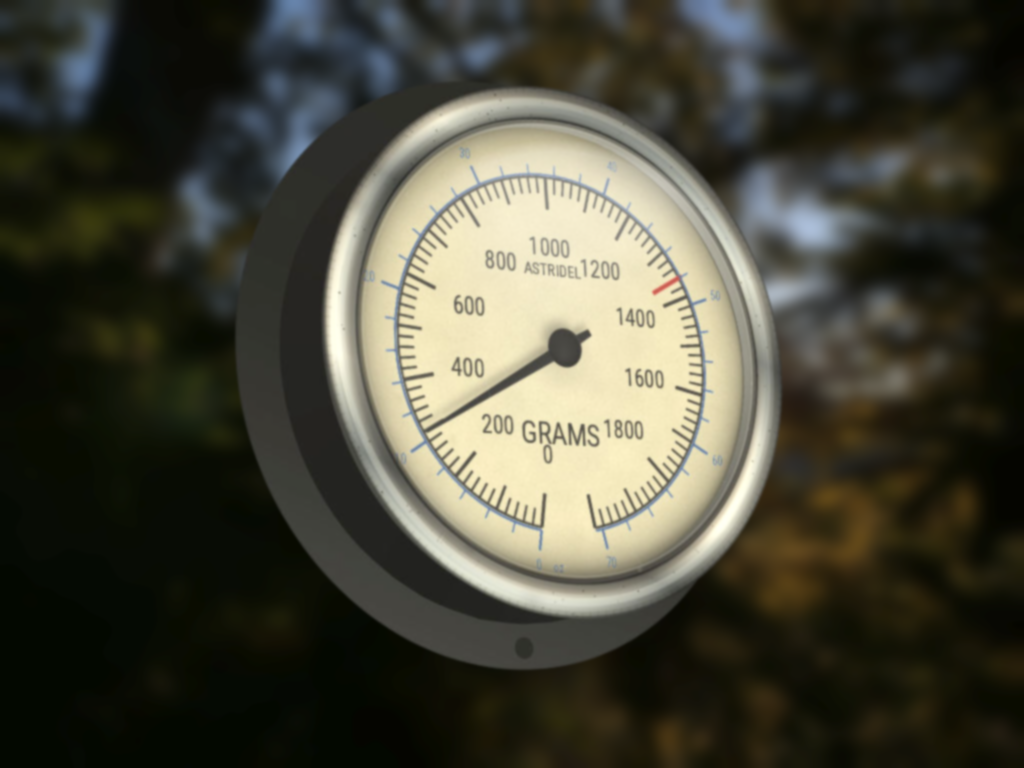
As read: 300 (g)
